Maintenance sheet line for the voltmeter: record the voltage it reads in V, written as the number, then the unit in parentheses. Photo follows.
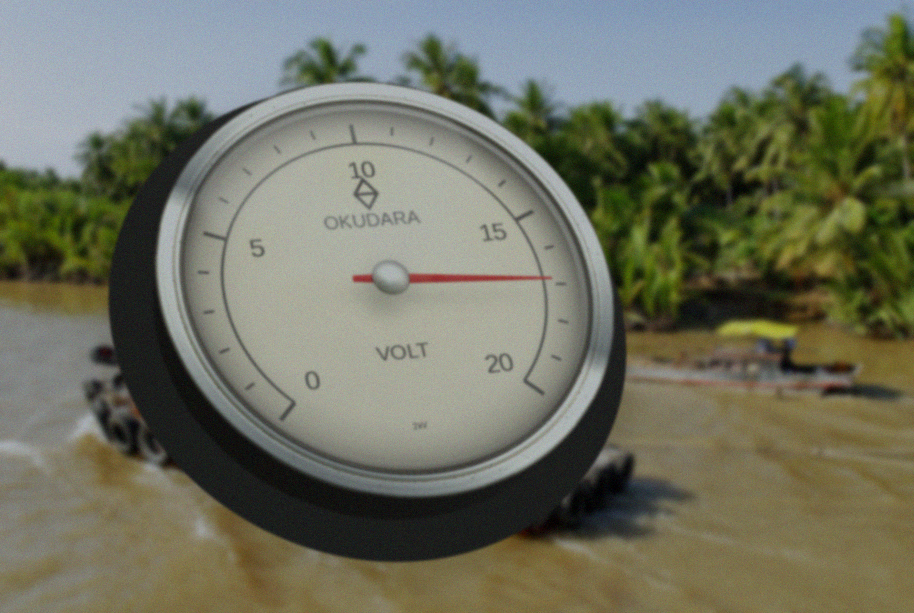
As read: 17 (V)
